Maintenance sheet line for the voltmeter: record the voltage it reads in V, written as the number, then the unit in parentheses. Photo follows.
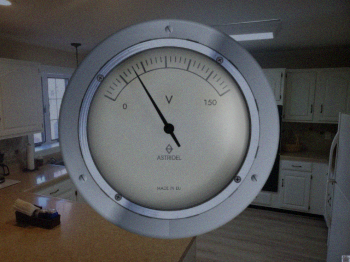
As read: 40 (V)
